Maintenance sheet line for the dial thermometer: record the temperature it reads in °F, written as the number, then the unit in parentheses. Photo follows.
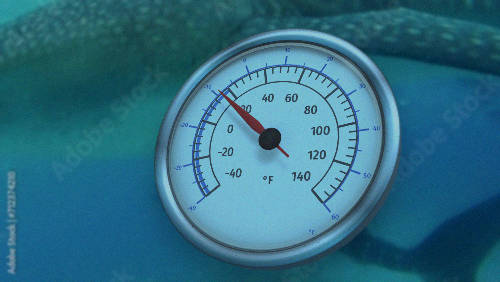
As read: 16 (°F)
